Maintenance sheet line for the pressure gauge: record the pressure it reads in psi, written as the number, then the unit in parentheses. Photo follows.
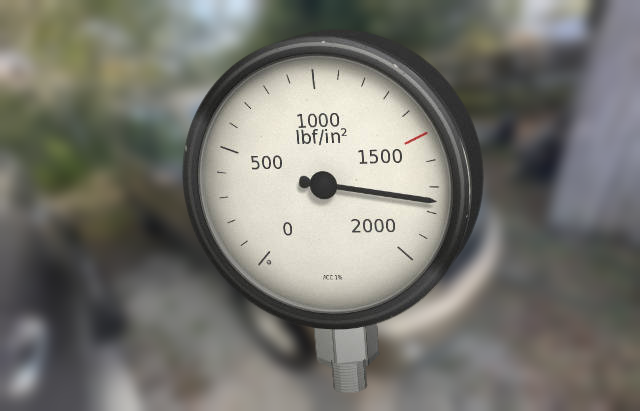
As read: 1750 (psi)
